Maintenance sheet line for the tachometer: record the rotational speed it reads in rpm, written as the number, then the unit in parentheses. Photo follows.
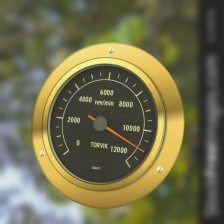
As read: 11000 (rpm)
